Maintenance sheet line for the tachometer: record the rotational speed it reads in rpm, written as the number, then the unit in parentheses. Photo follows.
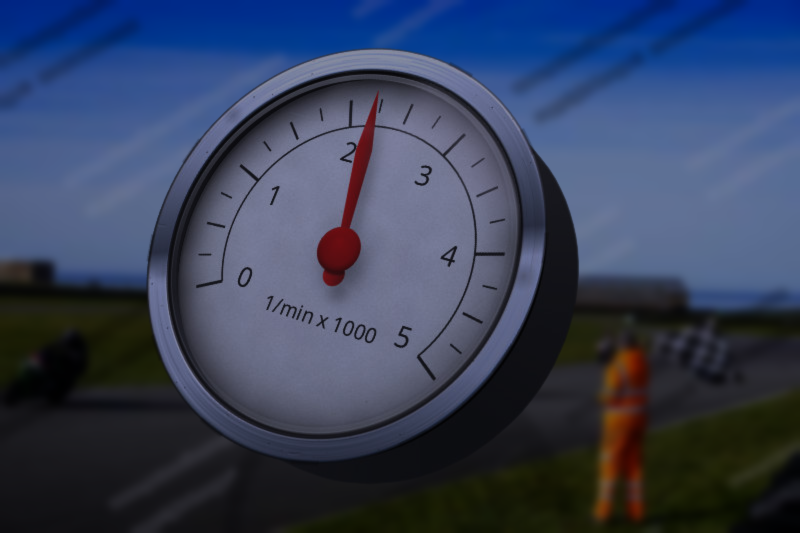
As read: 2250 (rpm)
